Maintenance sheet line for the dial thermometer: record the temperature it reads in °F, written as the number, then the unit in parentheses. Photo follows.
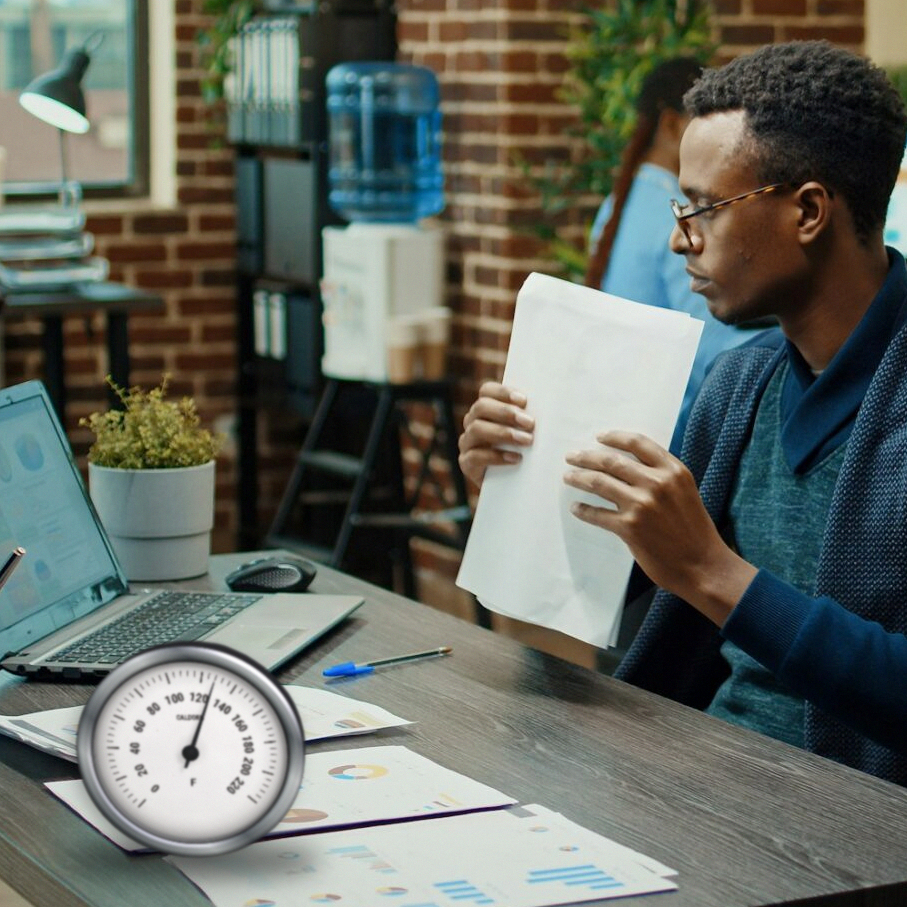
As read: 128 (°F)
